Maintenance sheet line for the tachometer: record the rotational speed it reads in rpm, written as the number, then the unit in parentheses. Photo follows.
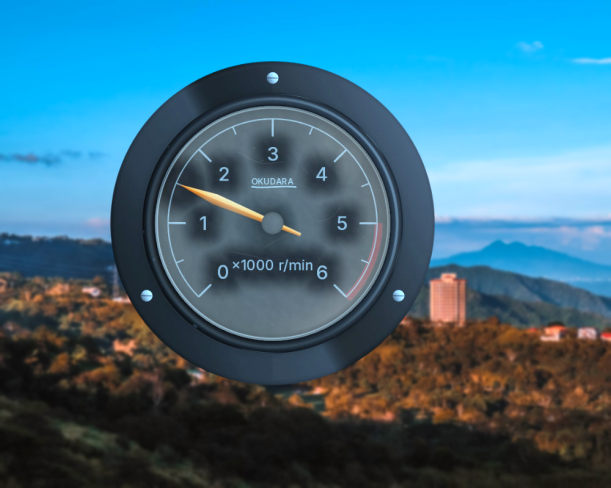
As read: 1500 (rpm)
